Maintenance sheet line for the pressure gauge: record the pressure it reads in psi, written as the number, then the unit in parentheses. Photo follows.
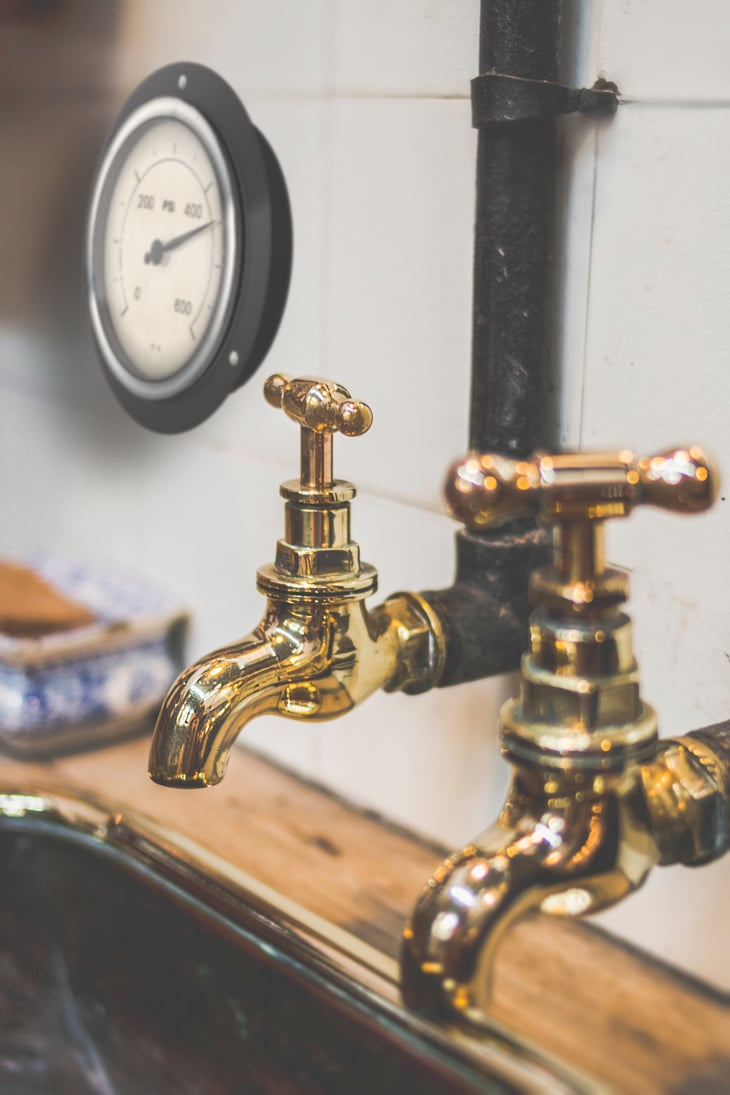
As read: 450 (psi)
